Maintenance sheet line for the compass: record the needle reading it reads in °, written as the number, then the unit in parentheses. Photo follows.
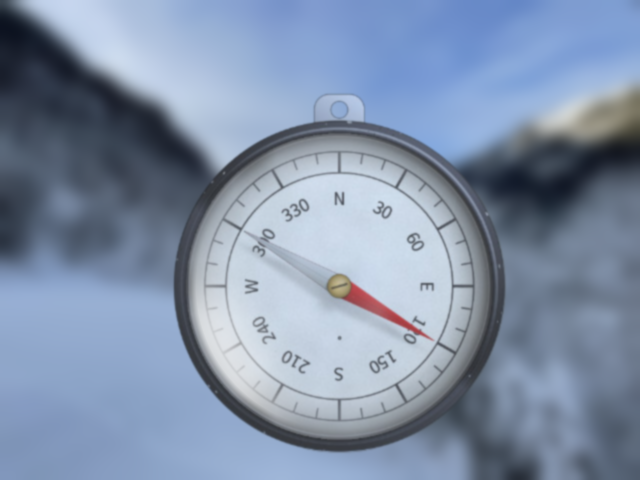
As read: 120 (°)
